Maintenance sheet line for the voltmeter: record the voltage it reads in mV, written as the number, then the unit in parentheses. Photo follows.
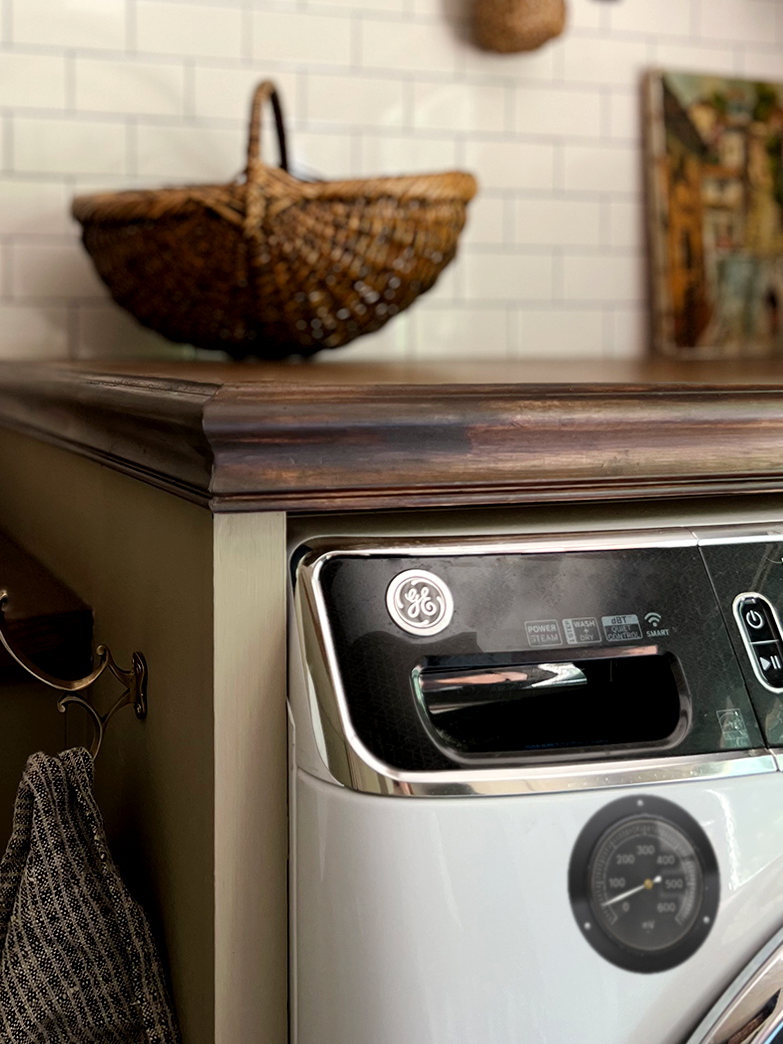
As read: 50 (mV)
